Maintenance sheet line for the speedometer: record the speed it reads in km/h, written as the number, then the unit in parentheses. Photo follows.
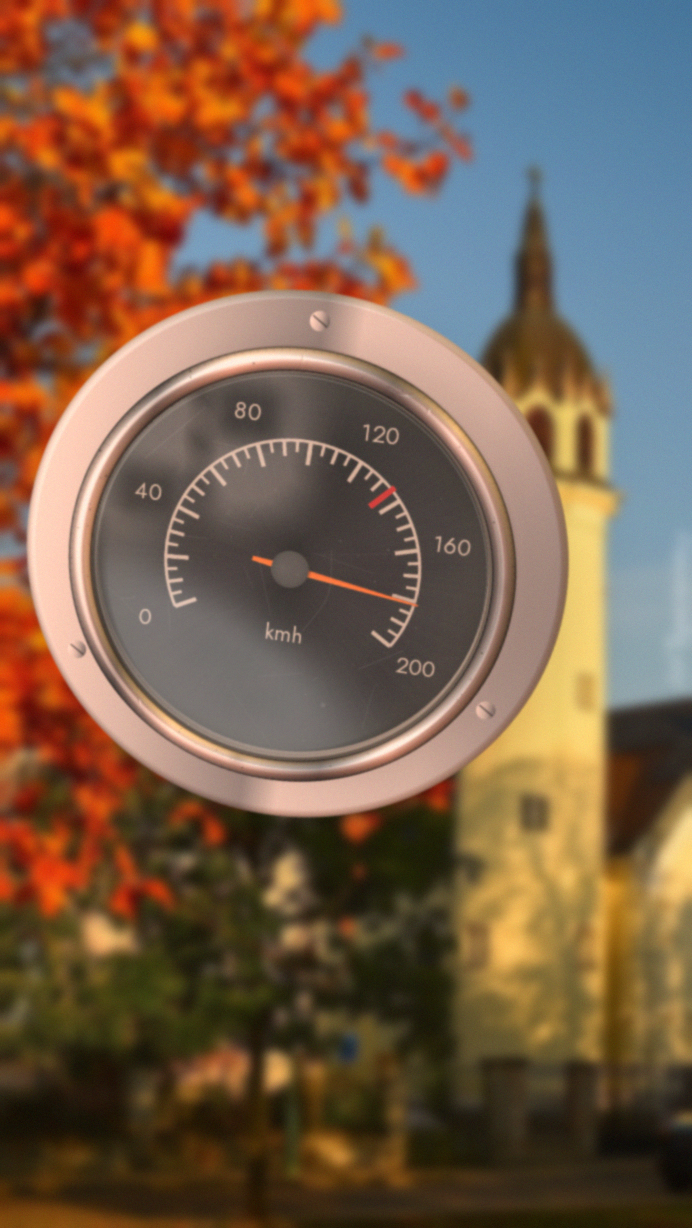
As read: 180 (km/h)
